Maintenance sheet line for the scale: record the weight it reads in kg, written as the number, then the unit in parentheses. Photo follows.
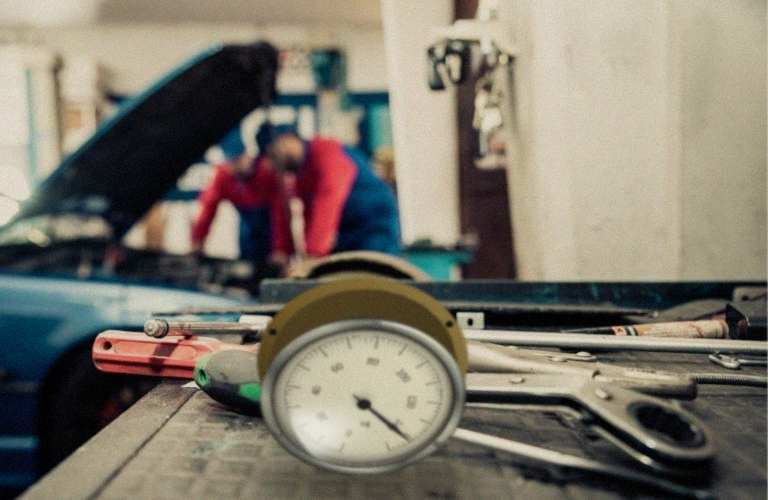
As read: 140 (kg)
